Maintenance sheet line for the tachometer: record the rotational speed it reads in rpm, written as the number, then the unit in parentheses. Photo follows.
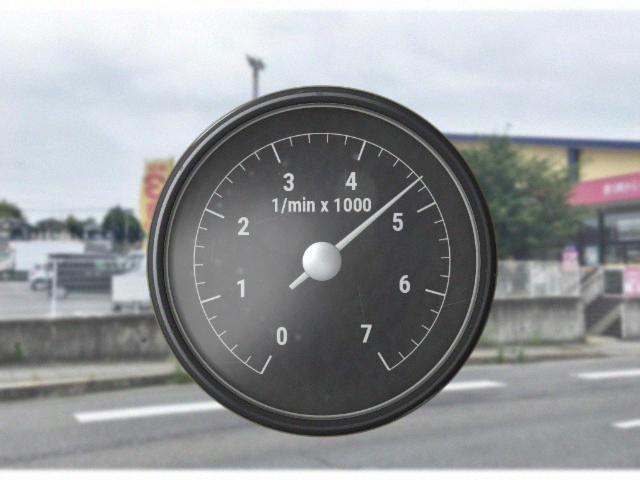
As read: 4700 (rpm)
